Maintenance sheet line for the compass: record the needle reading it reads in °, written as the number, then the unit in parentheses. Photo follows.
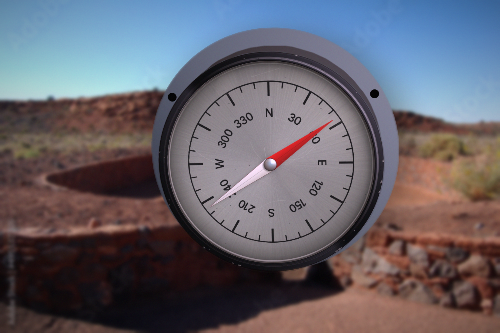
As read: 55 (°)
